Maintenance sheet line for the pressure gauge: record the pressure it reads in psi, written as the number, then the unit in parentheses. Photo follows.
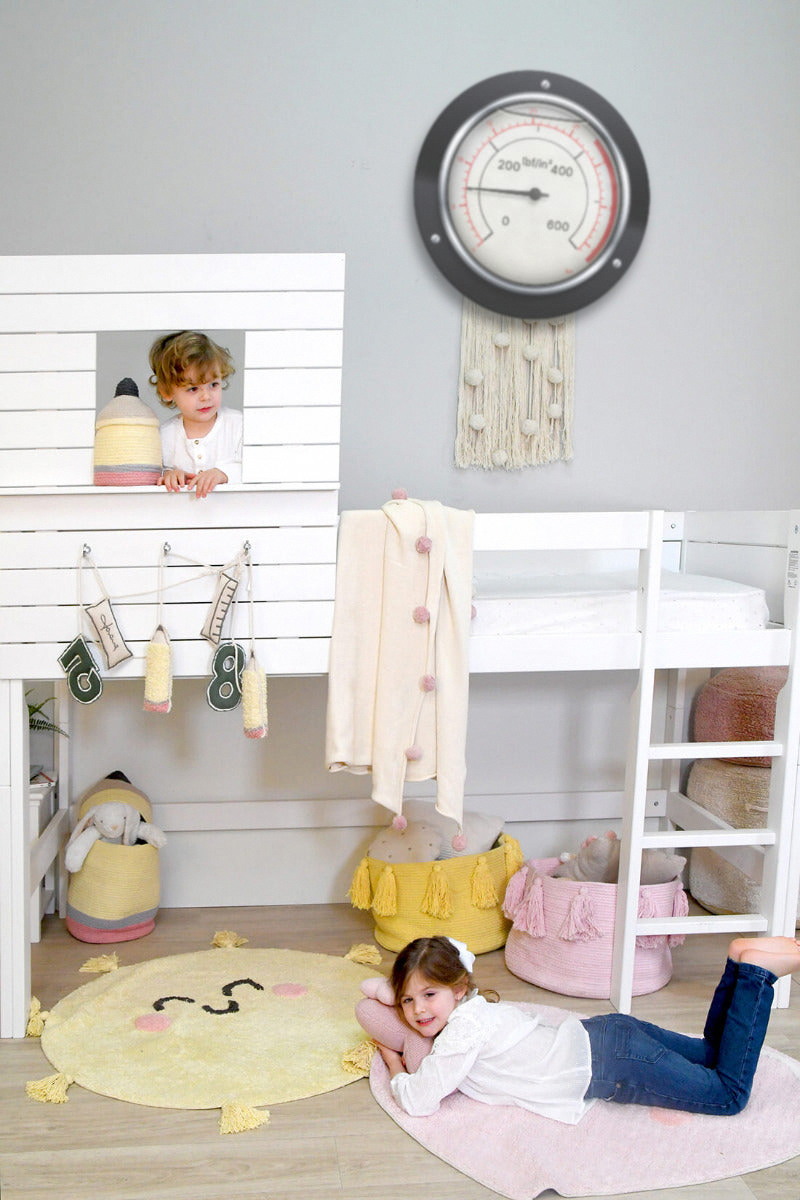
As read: 100 (psi)
